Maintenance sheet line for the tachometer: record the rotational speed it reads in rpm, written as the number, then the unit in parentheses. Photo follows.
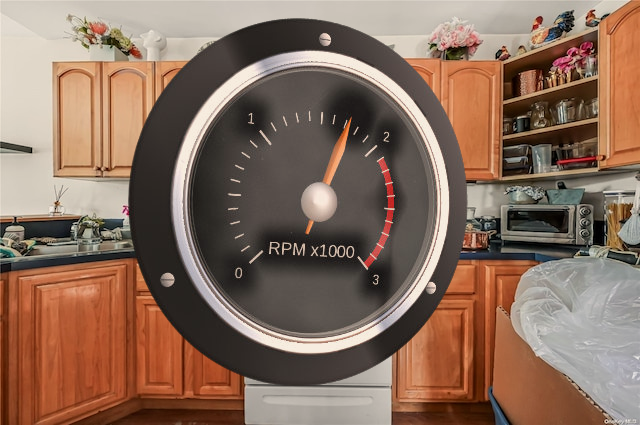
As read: 1700 (rpm)
